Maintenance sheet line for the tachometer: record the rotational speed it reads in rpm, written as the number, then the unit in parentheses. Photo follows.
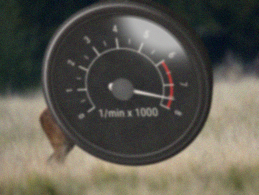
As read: 7500 (rpm)
